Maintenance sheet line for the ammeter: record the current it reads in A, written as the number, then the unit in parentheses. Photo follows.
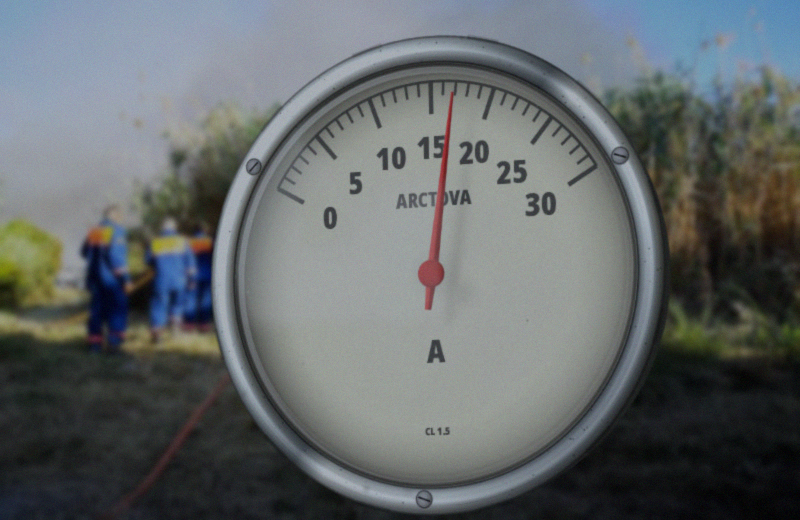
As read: 17 (A)
